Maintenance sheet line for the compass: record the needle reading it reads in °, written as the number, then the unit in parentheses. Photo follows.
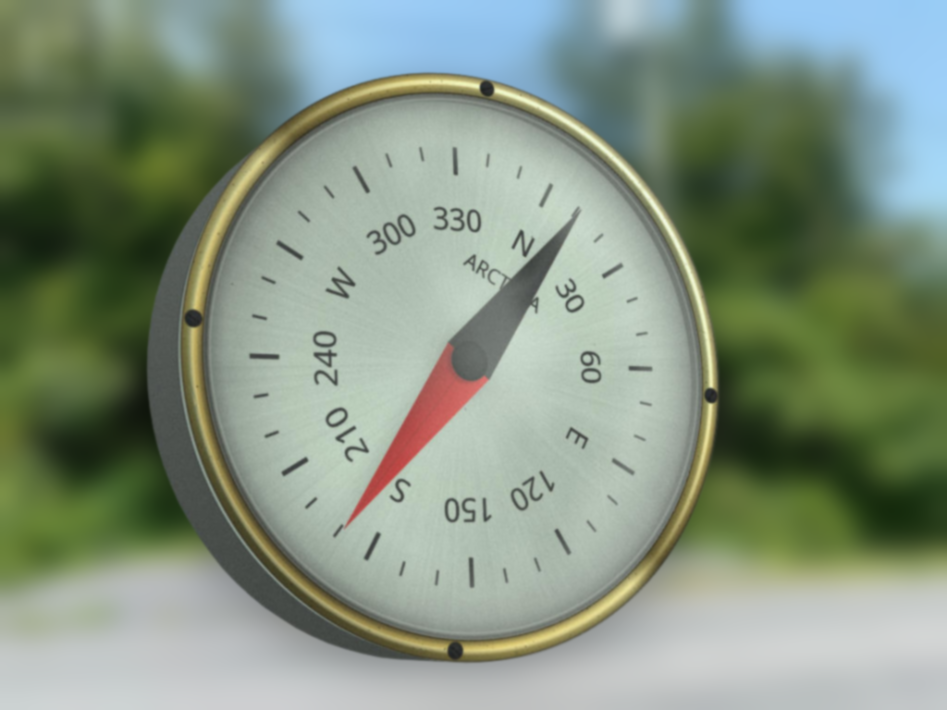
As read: 190 (°)
